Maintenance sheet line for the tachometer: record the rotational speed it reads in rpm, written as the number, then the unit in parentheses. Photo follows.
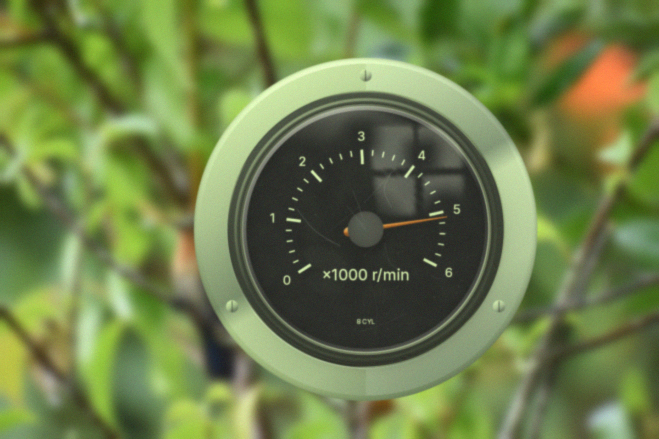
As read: 5100 (rpm)
